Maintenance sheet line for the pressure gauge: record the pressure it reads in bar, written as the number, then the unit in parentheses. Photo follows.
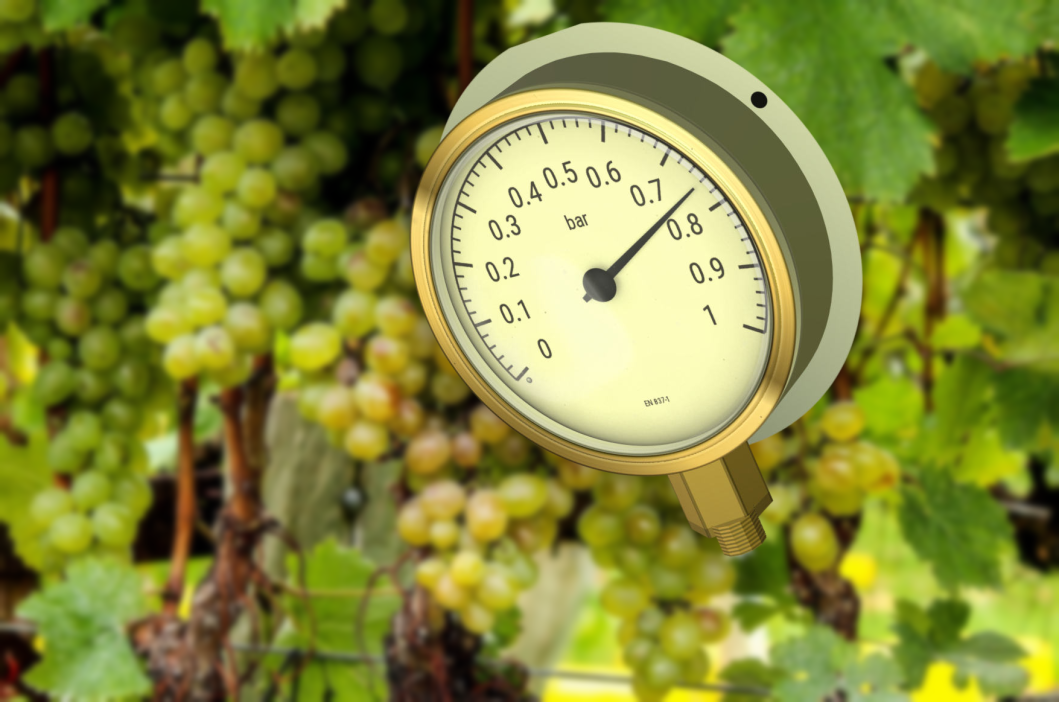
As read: 0.76 (bar)
